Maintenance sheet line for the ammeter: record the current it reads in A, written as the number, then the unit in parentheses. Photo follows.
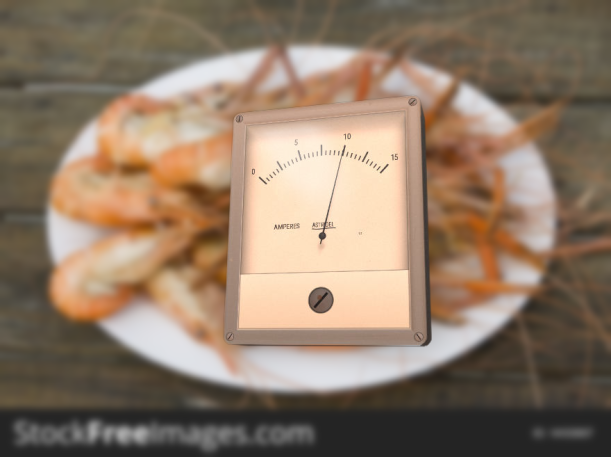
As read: 10 (A)
